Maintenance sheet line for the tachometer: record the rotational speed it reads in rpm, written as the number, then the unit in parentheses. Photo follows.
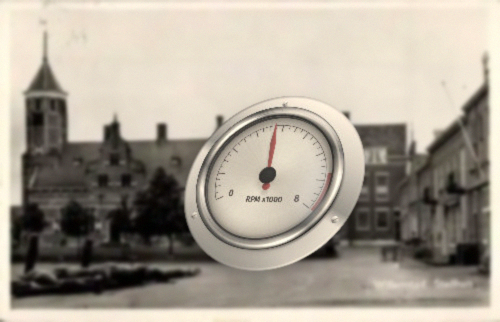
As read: 3750 (rpm)
